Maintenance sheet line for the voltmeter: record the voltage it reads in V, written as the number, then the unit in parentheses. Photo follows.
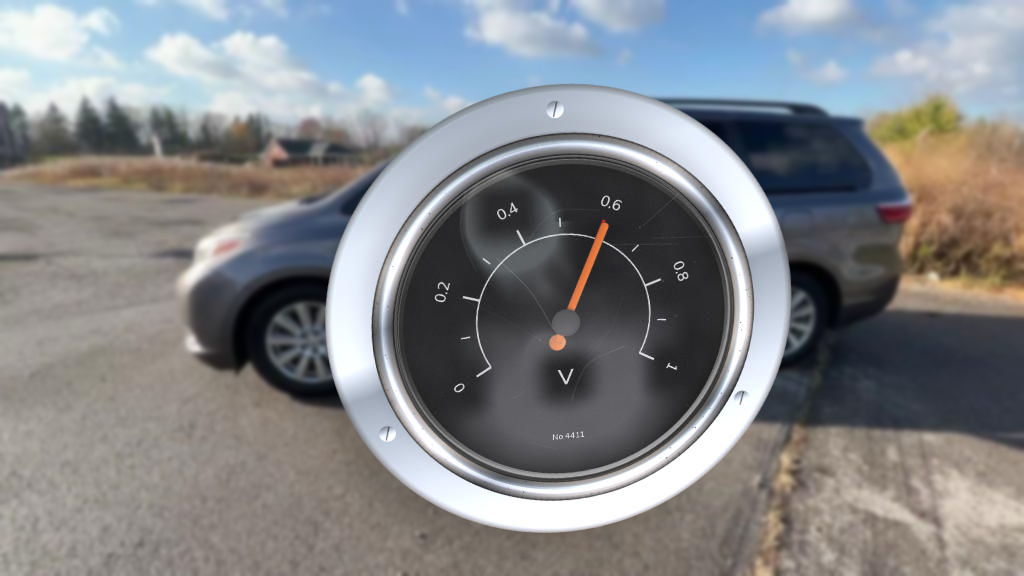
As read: 0.6 (V)
